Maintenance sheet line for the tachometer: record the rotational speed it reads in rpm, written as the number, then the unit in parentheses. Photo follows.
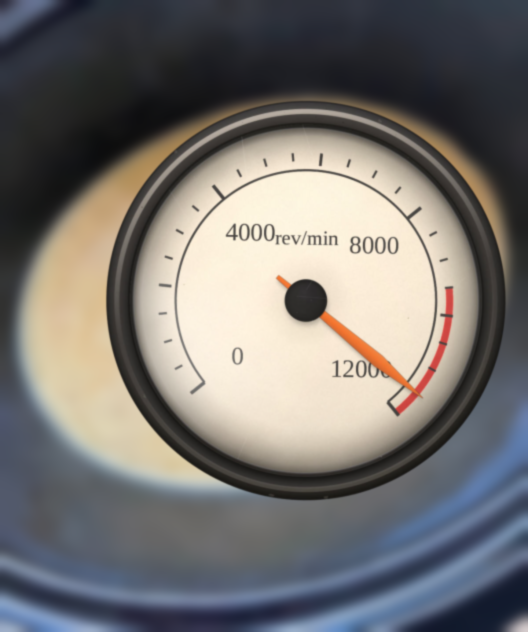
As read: 11500 (rpm)
